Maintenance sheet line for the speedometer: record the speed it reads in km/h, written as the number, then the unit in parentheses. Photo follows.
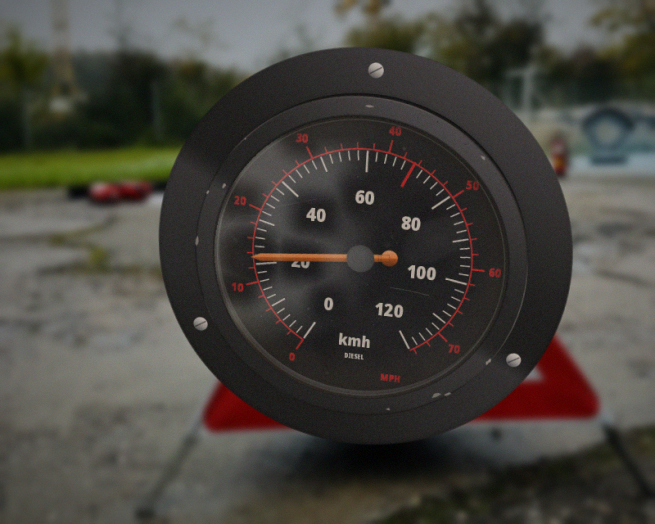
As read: 22 (km/h)
